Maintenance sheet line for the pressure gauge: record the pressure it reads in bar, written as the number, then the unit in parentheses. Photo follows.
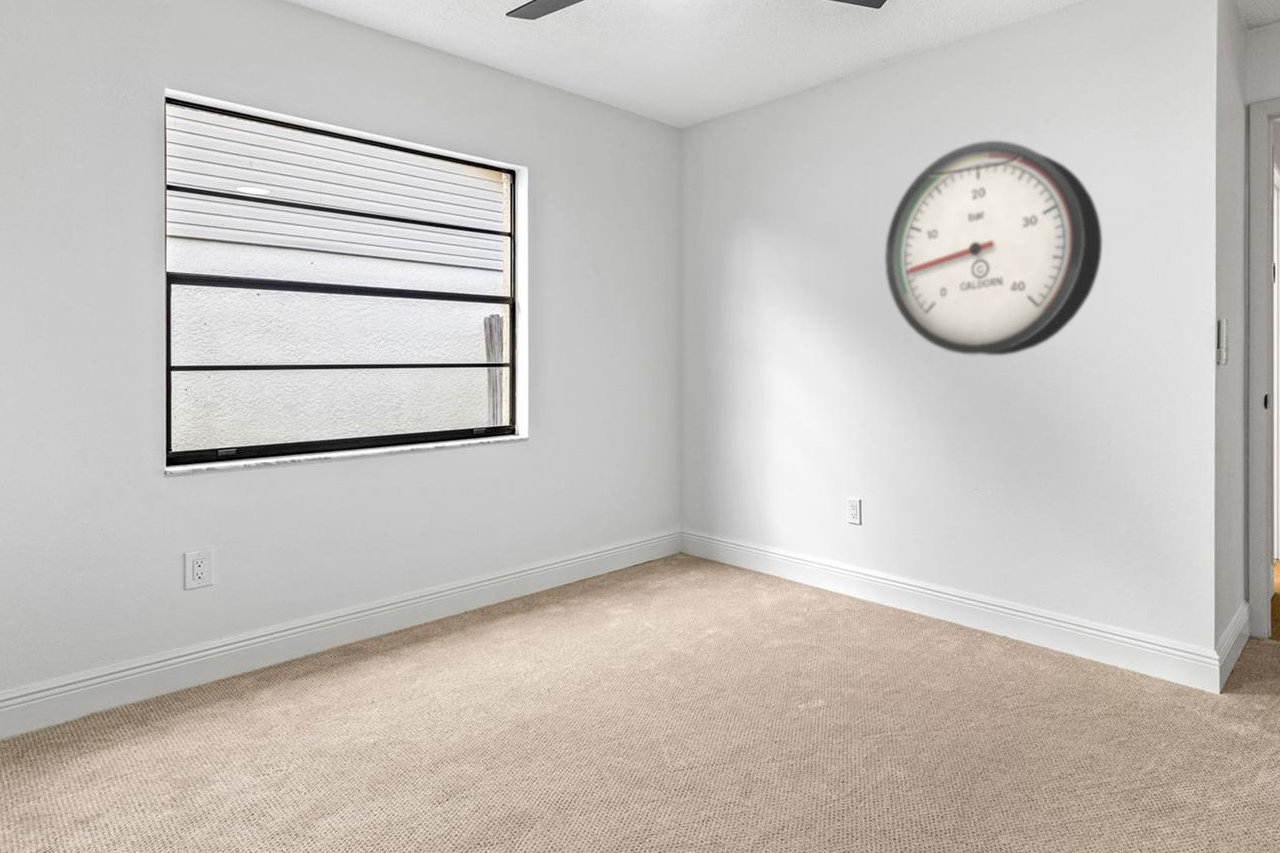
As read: 5 (bar)
